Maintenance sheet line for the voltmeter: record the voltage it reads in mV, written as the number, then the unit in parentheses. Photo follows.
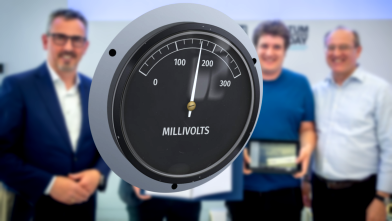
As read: 160 (mV)
